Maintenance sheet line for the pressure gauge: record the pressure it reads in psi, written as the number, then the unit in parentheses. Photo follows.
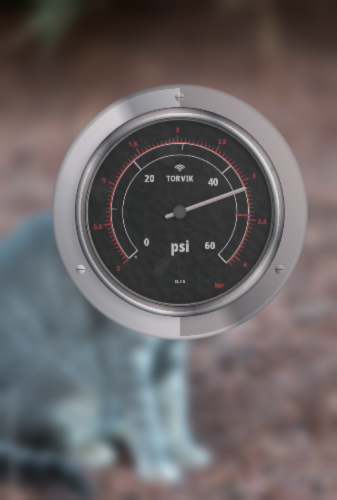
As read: 45 (psi)
